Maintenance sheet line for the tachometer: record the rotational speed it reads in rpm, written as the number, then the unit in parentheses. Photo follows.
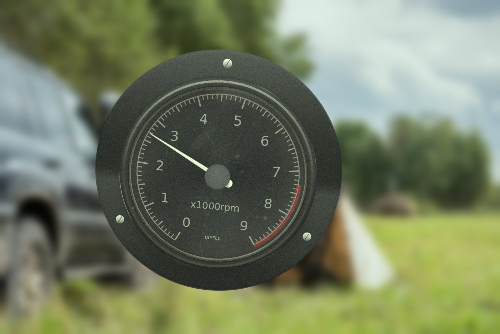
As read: 2700 (rpm)
